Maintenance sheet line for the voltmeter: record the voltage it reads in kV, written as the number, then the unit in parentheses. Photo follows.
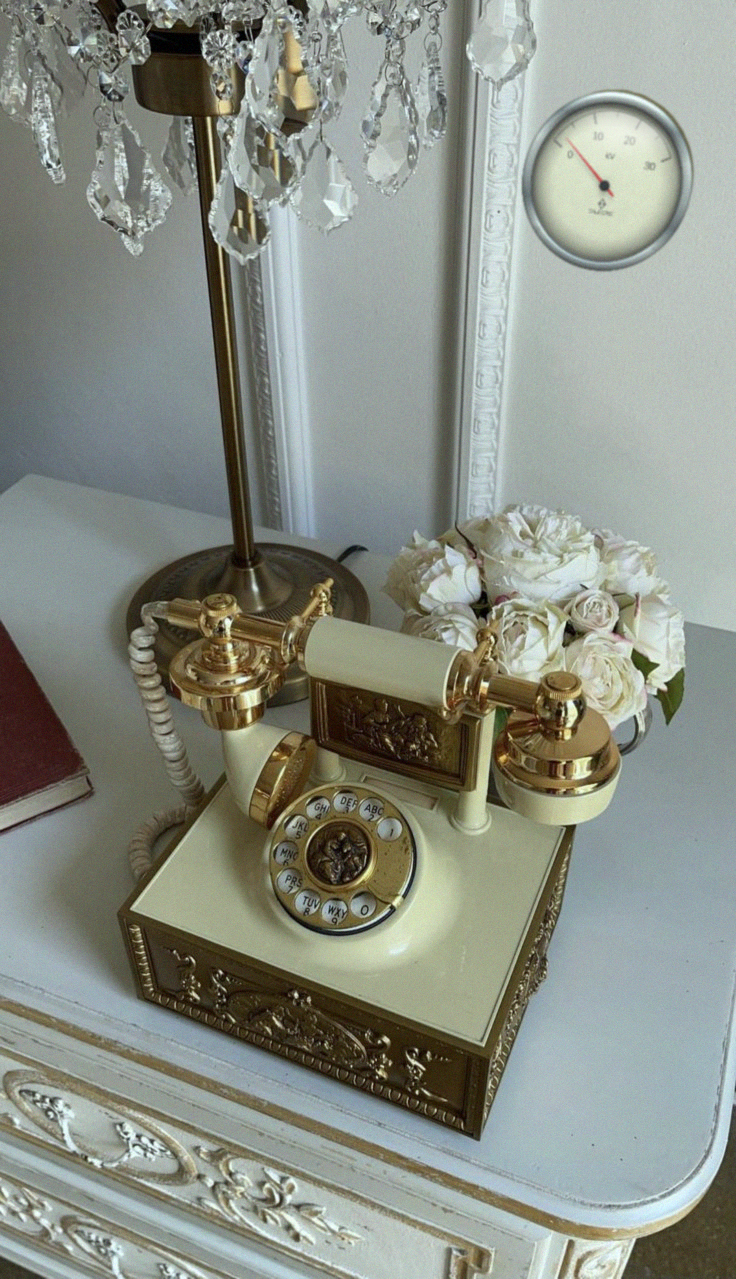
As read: 2.5 (kV)
